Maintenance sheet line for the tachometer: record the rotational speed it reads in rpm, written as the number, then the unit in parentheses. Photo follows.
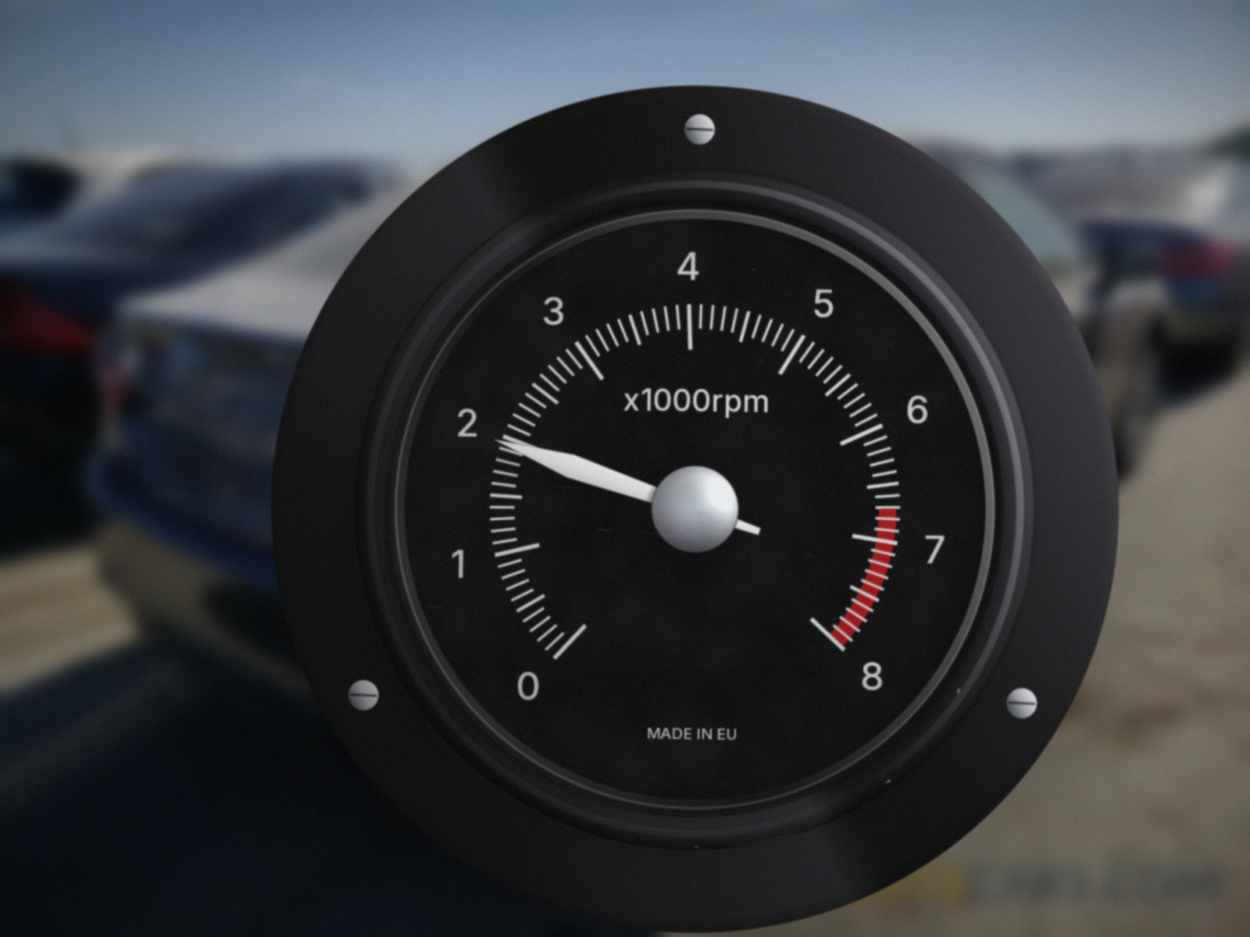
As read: 1950 (rpm)
